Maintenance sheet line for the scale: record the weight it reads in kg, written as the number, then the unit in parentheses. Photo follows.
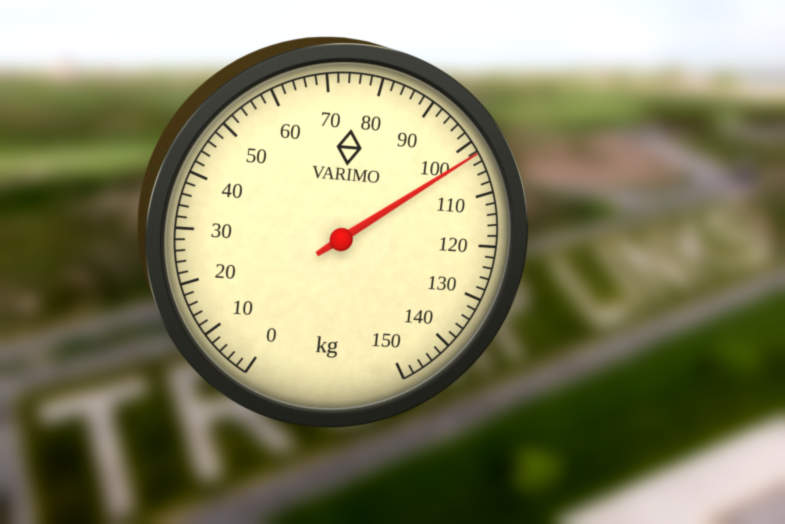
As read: 102 (kg)
